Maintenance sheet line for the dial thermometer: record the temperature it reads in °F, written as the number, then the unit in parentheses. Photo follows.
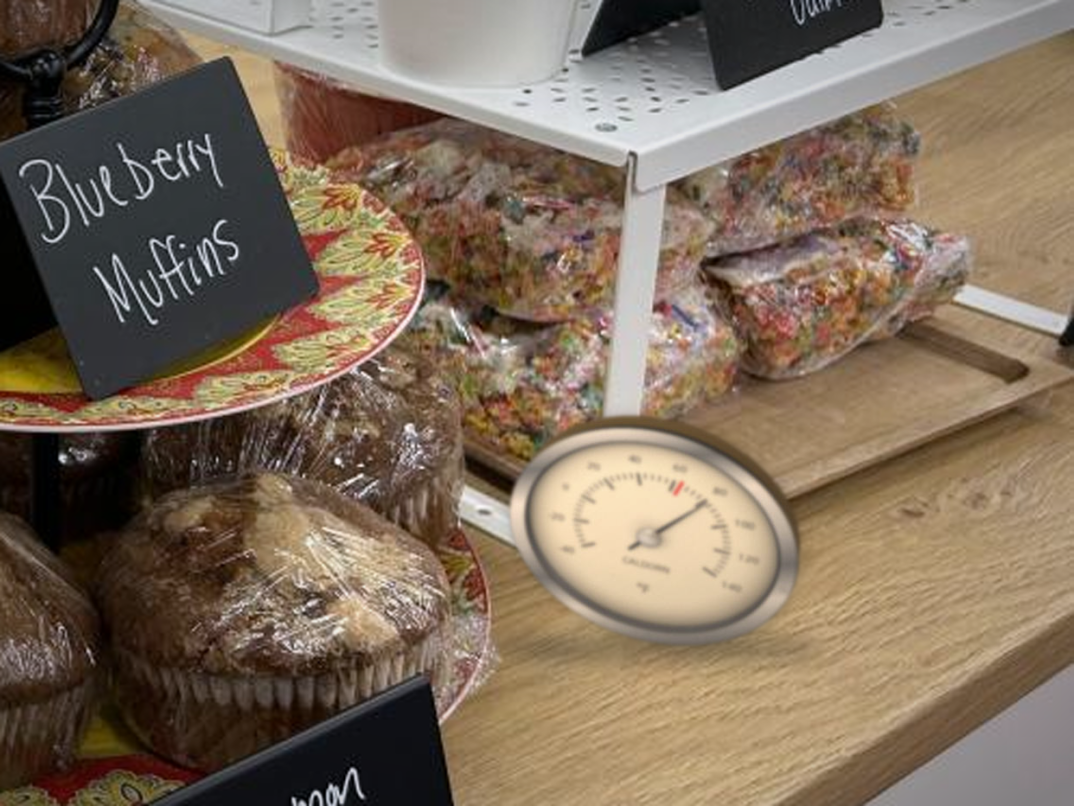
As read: 80 (°F)
